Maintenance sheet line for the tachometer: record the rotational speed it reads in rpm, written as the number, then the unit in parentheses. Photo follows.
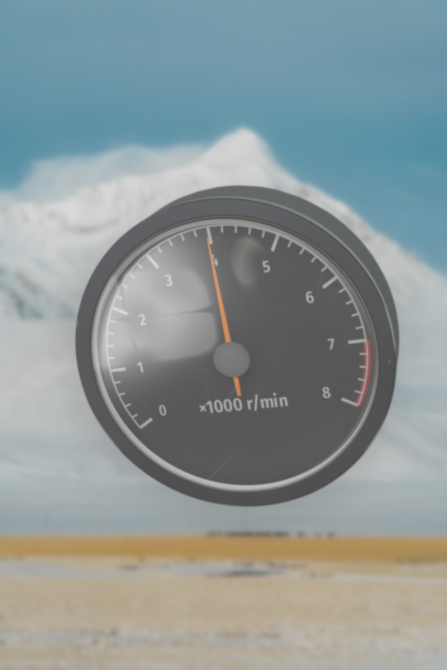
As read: 4000 (rpm)
